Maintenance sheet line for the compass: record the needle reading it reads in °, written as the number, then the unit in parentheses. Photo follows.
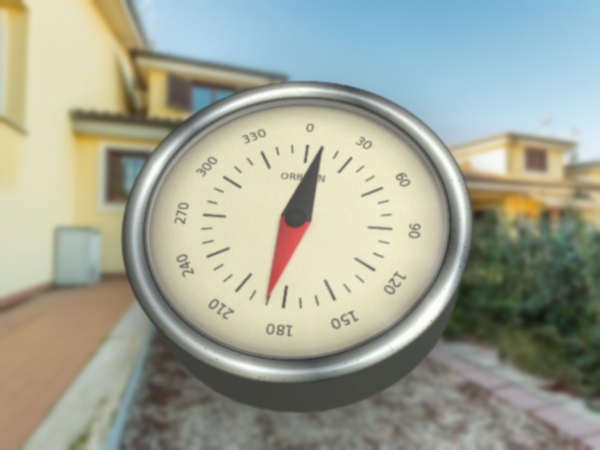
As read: 190 (°)
